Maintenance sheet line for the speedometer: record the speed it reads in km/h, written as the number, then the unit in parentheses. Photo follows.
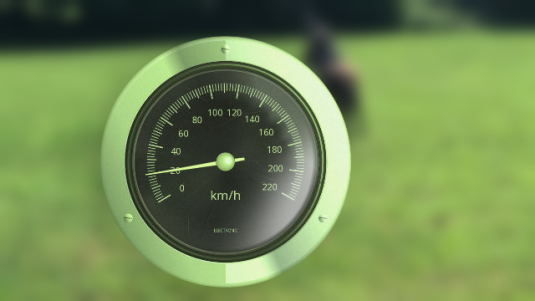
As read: 20 (km/h)
